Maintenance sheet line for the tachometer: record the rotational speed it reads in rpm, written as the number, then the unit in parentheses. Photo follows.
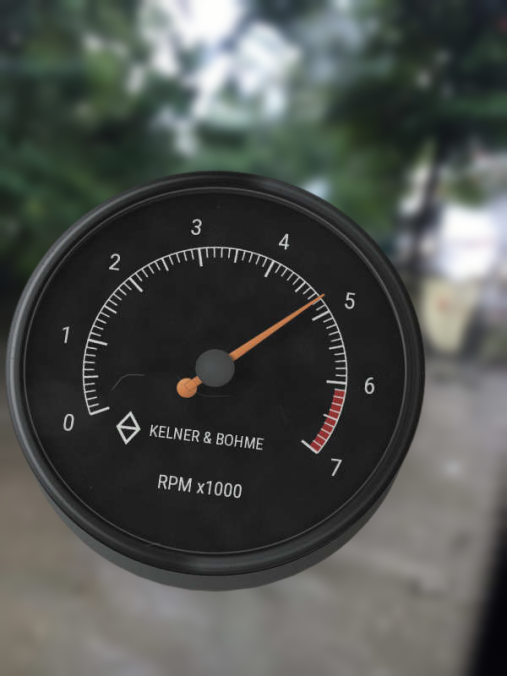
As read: 4800 (rpm)
